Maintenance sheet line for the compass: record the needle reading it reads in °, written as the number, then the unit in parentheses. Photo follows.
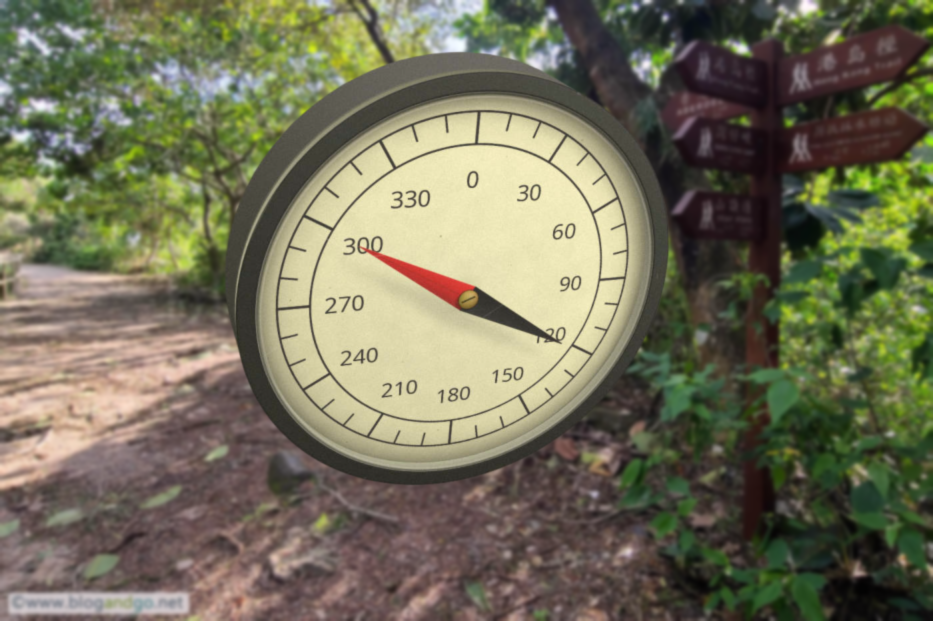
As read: 300 (°)
